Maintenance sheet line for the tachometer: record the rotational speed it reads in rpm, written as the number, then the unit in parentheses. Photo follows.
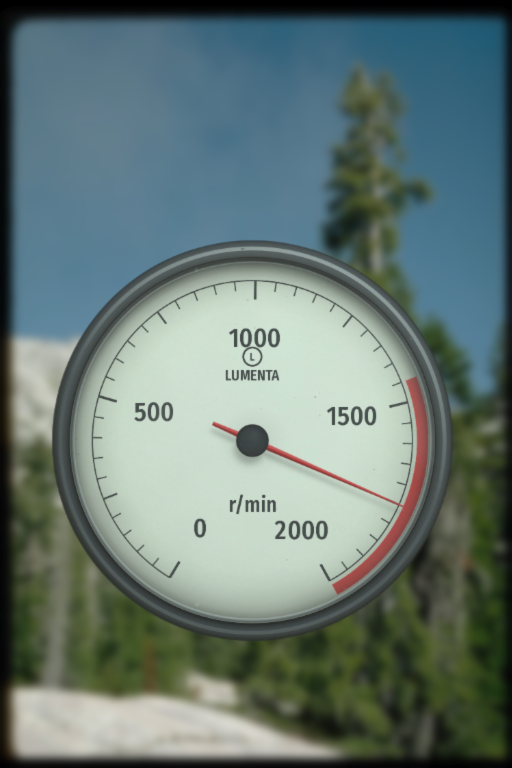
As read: 1750 (rpm)
